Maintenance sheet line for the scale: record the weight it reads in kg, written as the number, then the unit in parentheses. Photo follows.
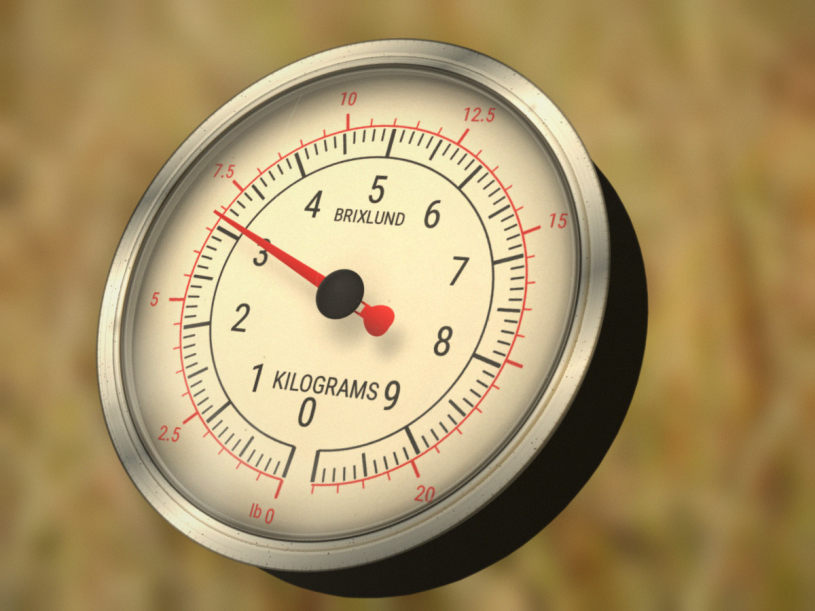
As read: 3.1 (kg)
